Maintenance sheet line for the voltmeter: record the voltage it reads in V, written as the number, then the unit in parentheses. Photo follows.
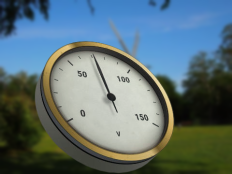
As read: 70 (V)
